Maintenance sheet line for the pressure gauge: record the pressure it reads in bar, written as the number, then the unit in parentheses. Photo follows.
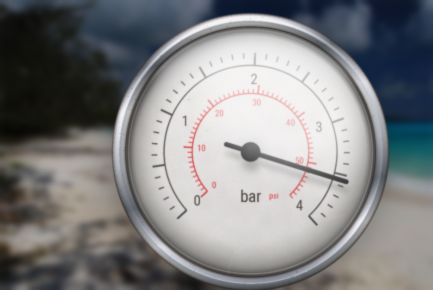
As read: 3.55 (bar)
